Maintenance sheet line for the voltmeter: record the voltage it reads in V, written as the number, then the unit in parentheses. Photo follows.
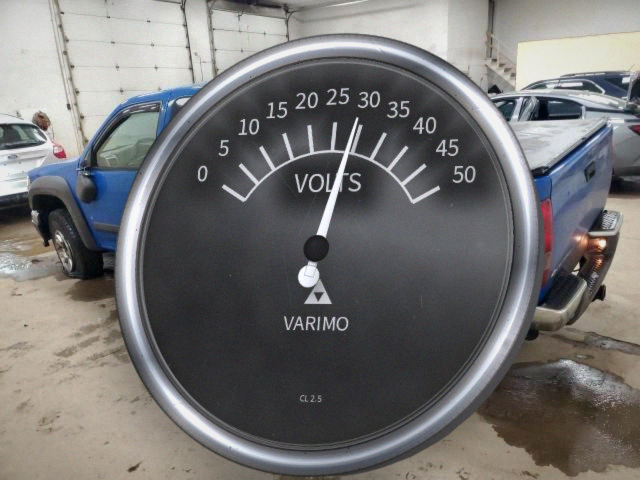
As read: 30 (V)
